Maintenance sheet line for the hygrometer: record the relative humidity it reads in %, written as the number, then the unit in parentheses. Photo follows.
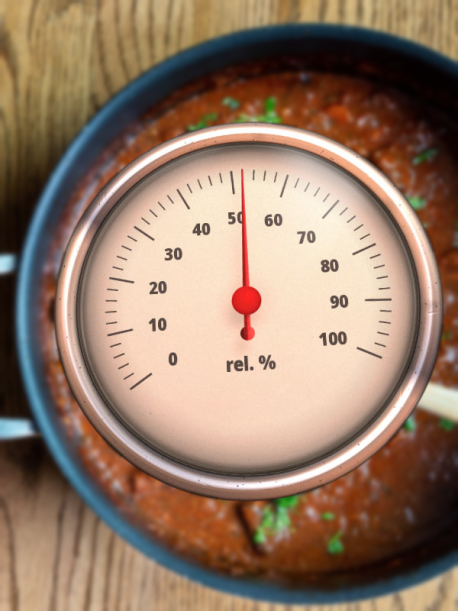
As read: 52 (%)
